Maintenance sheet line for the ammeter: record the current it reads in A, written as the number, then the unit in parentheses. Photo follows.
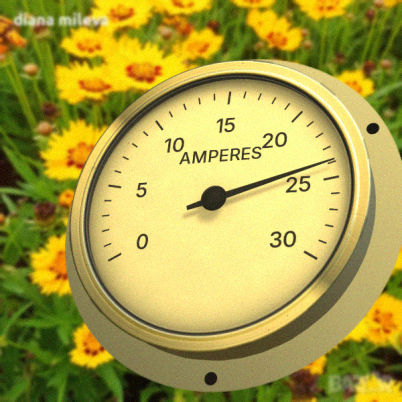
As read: 24 (A)
